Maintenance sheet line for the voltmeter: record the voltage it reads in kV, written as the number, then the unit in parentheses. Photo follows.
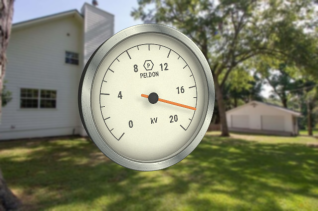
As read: 18 (kV)
